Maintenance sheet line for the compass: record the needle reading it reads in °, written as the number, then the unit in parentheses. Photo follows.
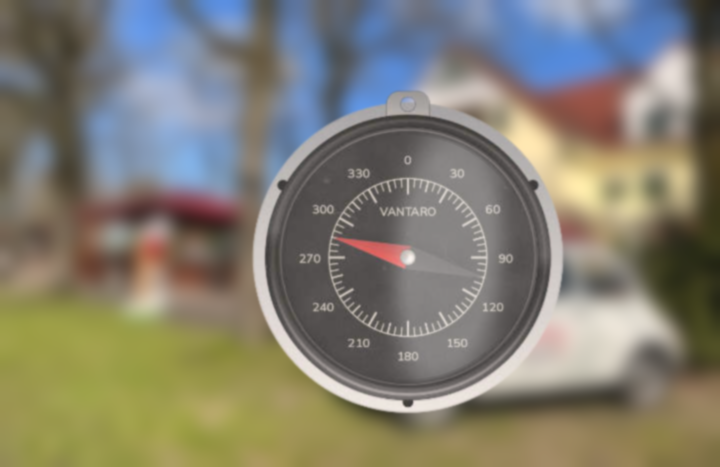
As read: 285 (°)
